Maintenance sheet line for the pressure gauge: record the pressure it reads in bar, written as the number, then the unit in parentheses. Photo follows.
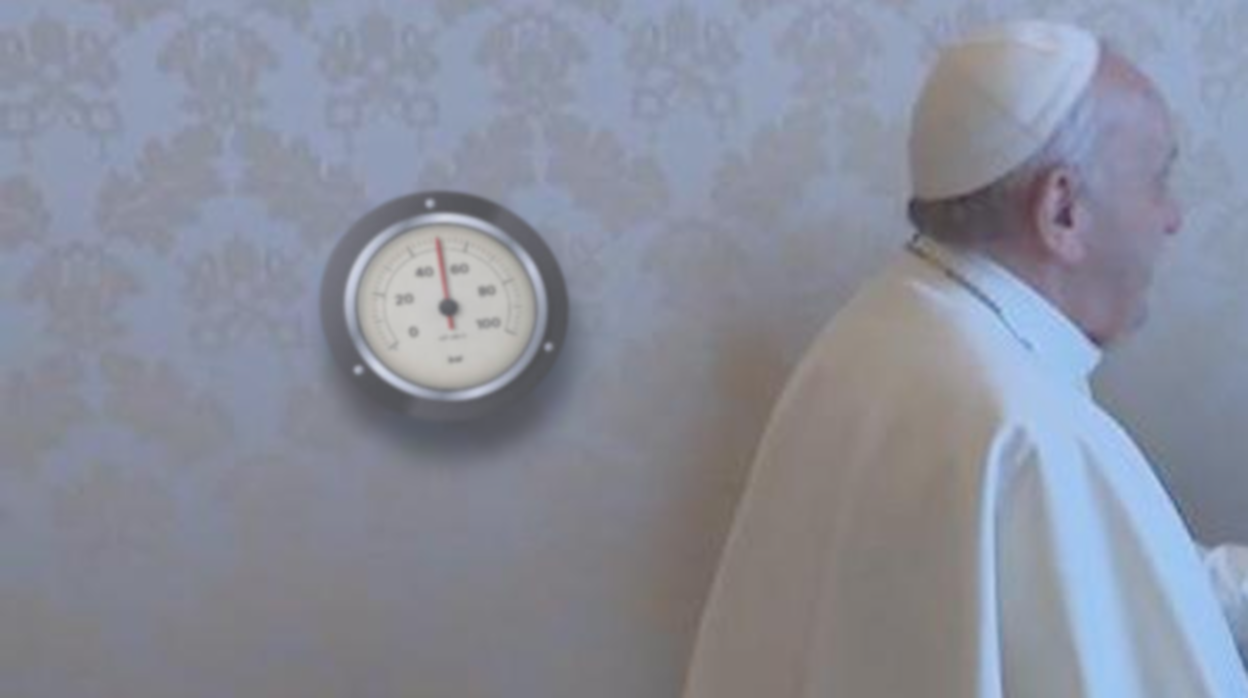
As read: 50 (bar)
